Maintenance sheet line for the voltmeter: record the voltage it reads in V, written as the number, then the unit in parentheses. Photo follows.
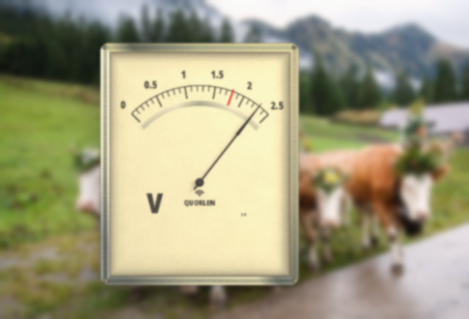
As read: 2.3 (V)
